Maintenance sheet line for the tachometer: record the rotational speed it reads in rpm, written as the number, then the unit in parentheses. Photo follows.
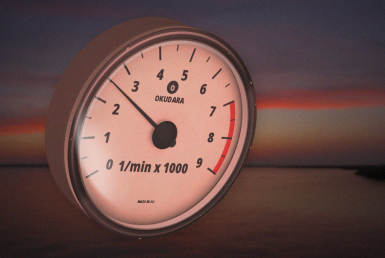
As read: 2500 (rpm)
